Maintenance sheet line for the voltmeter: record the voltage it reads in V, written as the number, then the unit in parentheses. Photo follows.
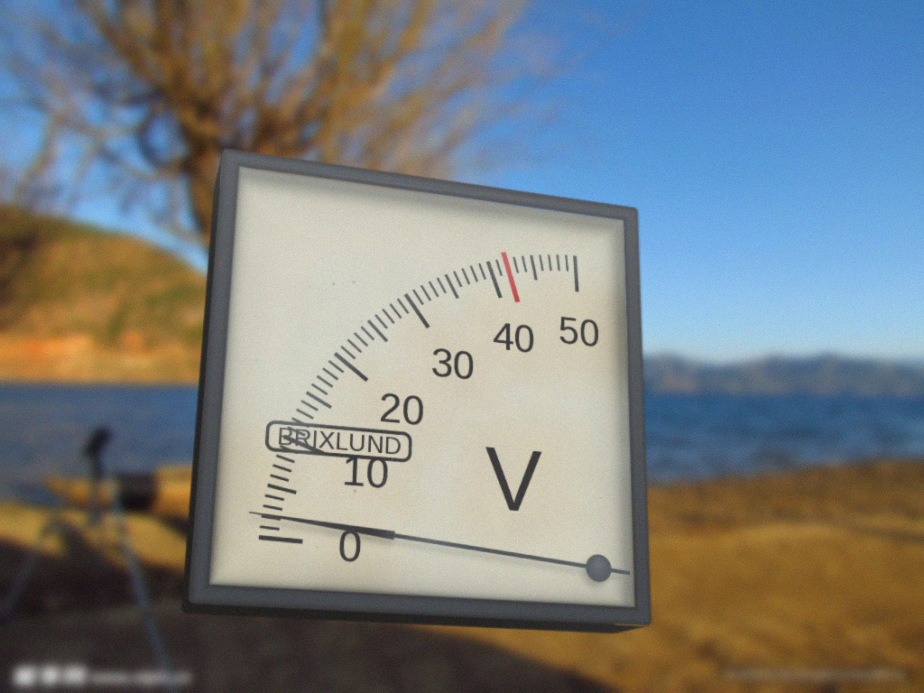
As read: 2 (V)
